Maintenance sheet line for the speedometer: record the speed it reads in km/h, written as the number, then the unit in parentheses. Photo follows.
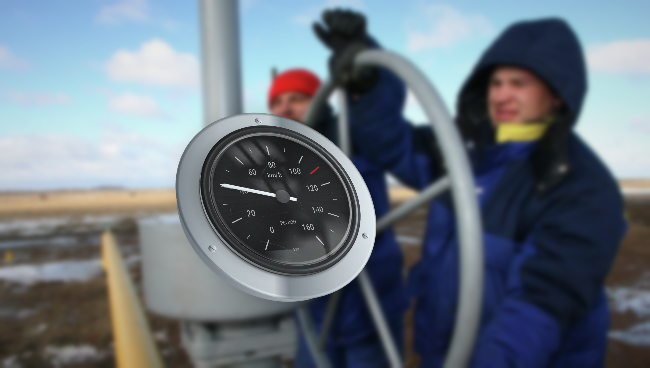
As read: 40 (km/h)
